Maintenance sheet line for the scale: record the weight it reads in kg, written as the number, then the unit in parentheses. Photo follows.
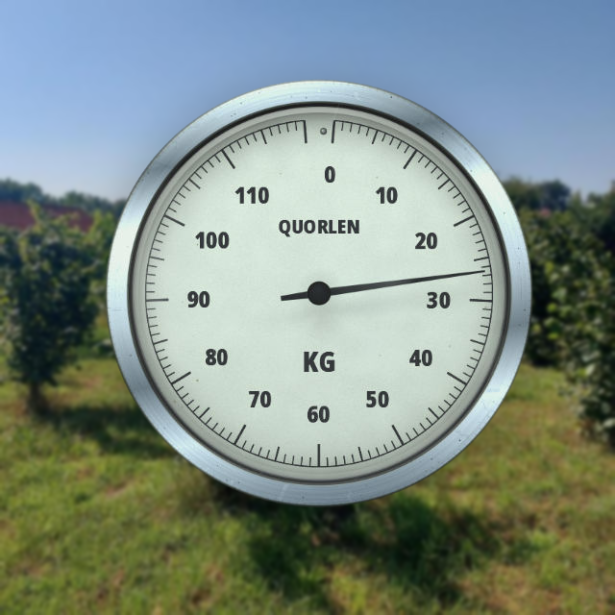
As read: 26.5 (kg)
